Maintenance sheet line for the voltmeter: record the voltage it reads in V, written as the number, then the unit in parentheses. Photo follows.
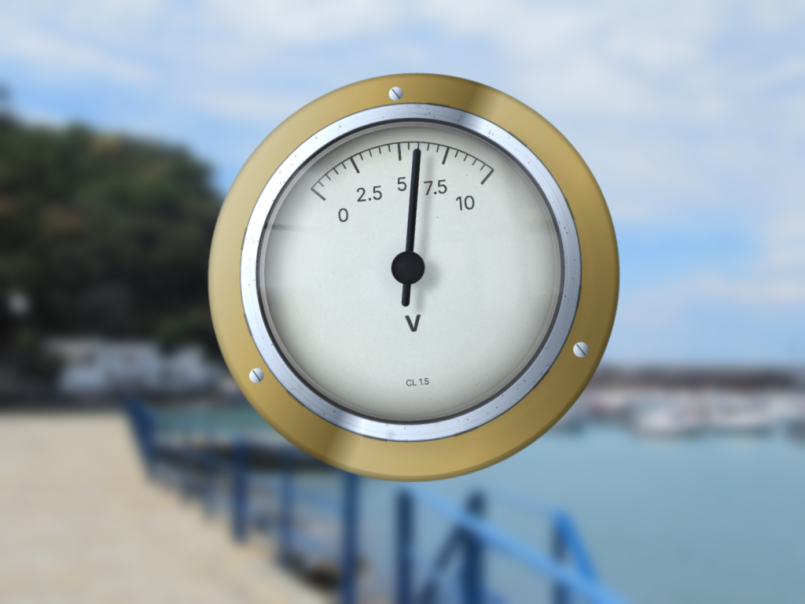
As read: 6 (V)
